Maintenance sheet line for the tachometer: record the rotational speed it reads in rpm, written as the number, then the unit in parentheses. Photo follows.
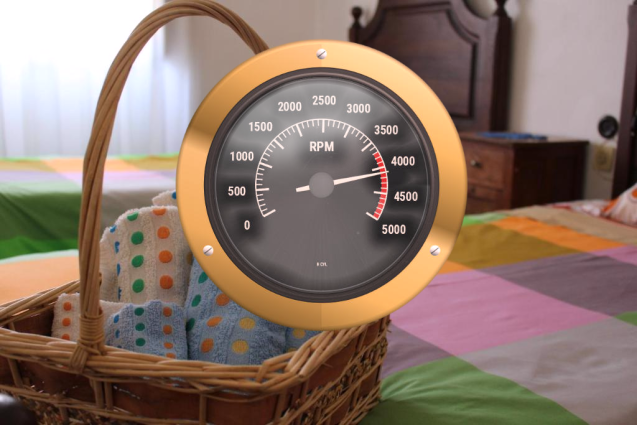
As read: 4100 (rpm)
